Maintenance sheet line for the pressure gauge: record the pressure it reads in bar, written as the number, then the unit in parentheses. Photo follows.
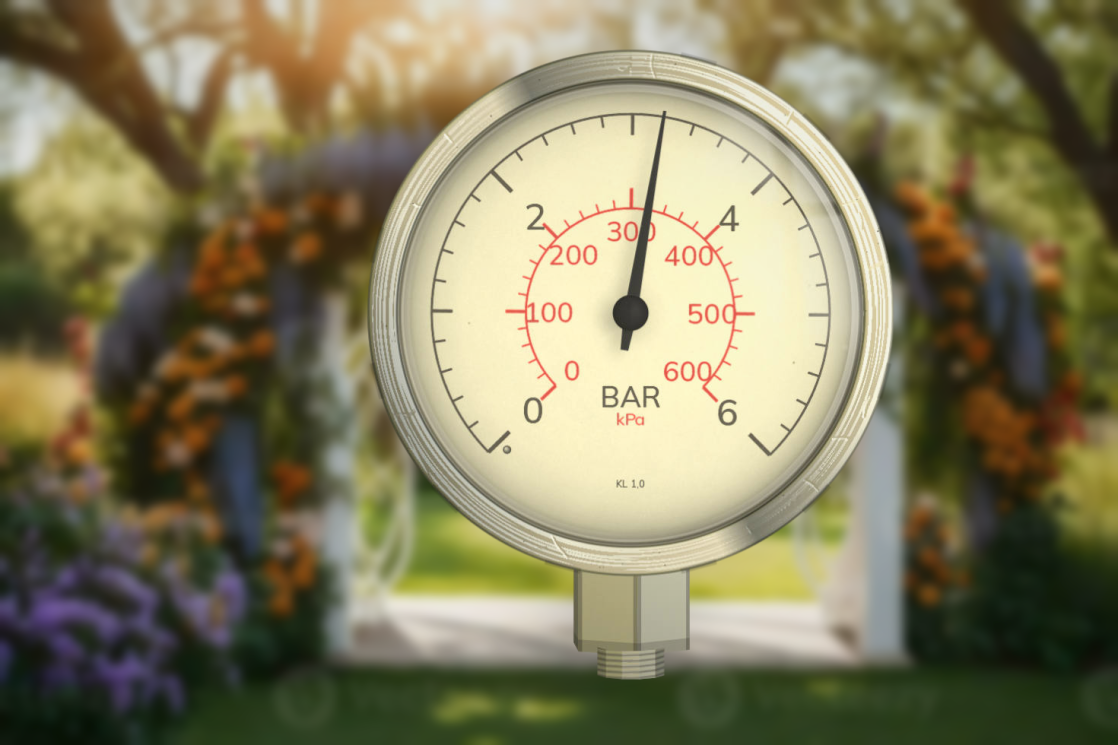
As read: 3.2 (bar)
